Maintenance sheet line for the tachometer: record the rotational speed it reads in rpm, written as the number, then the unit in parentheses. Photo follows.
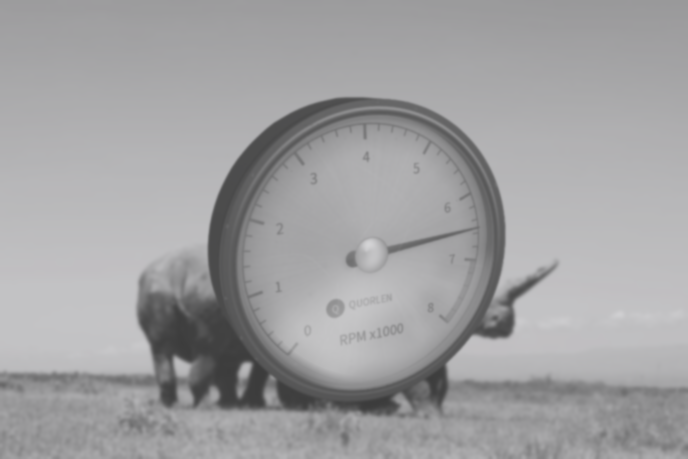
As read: 6500 (rpm)
